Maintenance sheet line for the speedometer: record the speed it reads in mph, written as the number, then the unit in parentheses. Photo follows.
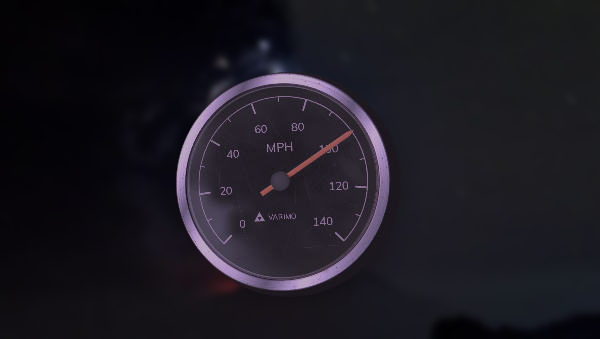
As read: 100 (mph)
